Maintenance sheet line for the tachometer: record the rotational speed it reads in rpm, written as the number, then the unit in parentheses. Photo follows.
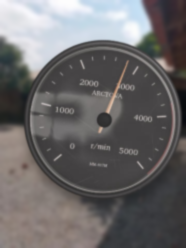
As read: 2800 (rpm)
